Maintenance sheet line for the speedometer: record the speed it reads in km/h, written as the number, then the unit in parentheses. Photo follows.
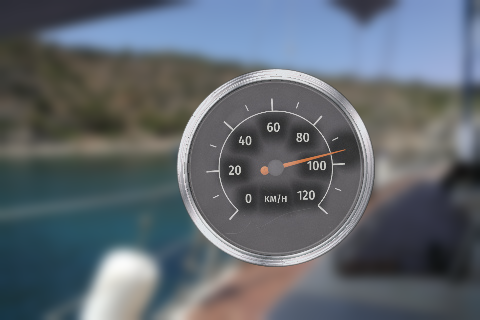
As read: 95 (km/h)
